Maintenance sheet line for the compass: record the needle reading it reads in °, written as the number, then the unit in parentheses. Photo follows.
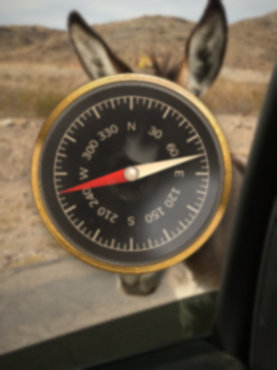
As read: 255 (°)
